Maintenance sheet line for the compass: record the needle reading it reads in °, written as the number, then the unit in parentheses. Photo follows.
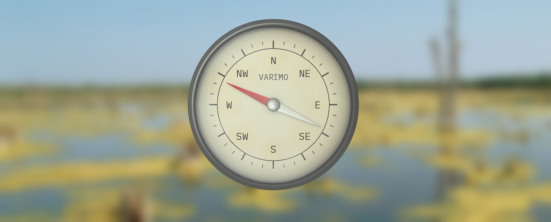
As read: 295 (°)
